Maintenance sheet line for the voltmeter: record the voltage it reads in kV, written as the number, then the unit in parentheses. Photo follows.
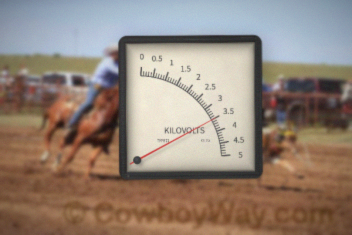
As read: 3.5 (kV)
